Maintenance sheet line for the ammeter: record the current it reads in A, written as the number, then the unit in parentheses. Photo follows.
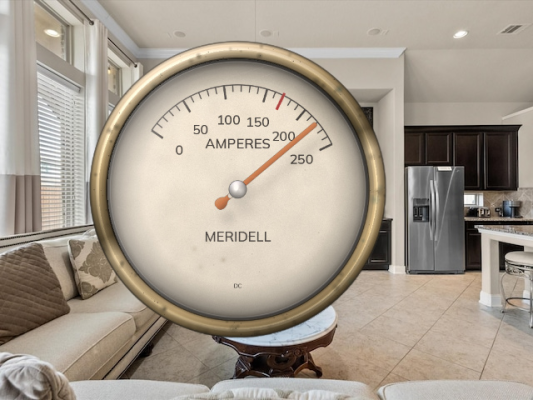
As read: 220 (A)
